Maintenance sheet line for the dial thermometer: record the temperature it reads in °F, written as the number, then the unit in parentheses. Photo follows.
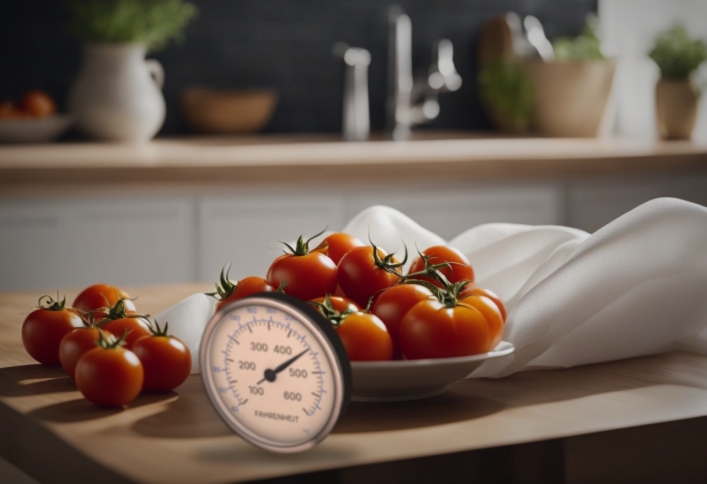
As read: 450 (°F)
